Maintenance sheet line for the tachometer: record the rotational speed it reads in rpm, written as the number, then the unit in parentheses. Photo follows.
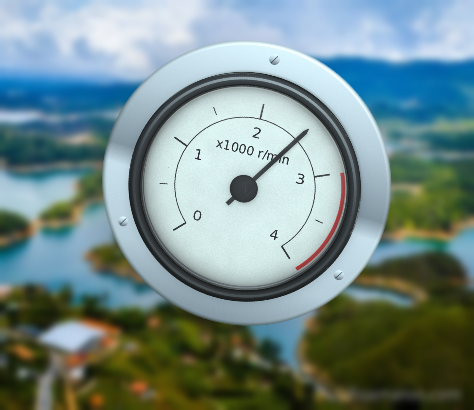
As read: 2500 (rpm)
